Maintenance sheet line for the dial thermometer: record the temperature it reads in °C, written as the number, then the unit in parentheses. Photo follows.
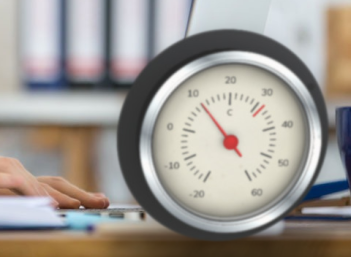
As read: 10 (°C)
